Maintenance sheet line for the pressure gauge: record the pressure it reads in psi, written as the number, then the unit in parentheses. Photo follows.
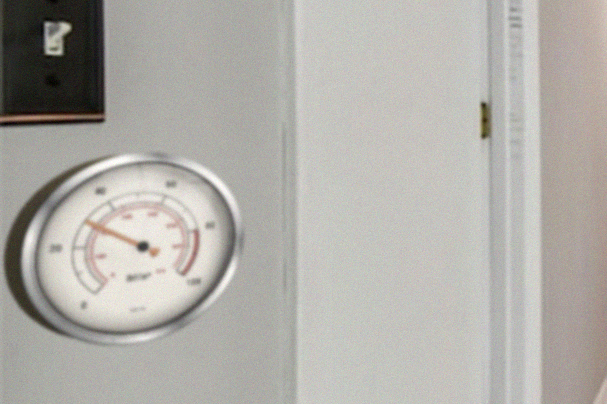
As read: 30 (psi)
